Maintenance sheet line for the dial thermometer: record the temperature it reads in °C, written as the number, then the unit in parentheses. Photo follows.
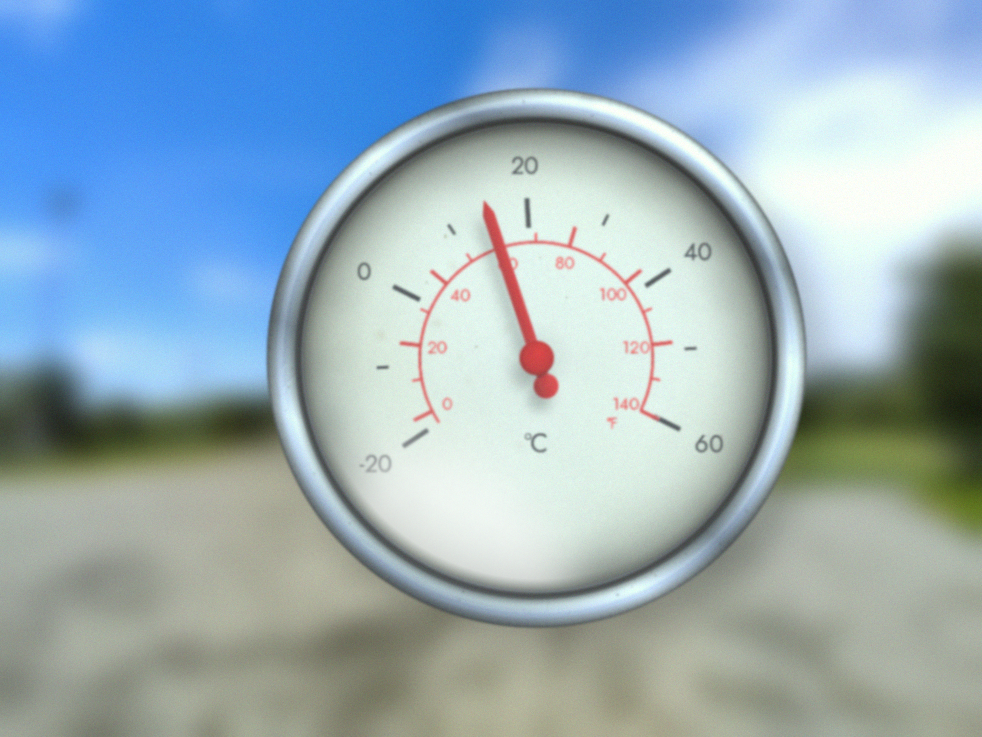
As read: 15 (°C)
